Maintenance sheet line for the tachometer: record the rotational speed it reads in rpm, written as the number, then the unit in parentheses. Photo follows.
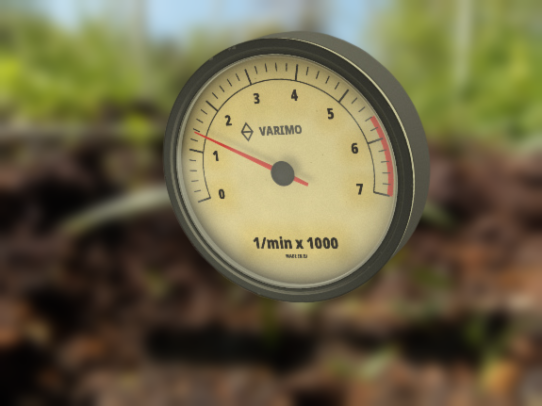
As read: 1400 (rpm)
